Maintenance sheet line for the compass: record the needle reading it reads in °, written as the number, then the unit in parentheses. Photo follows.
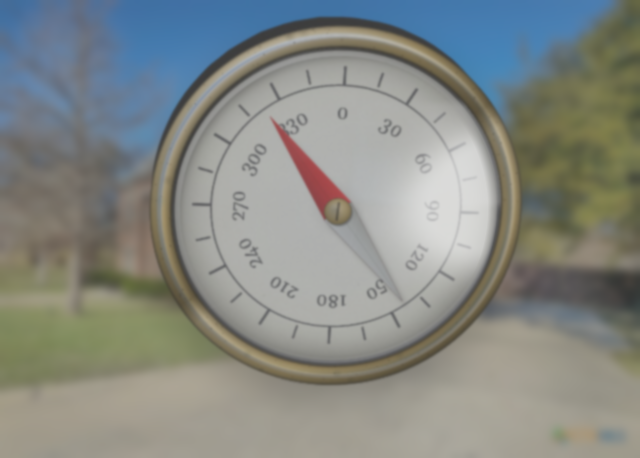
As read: 322.5 (°)
